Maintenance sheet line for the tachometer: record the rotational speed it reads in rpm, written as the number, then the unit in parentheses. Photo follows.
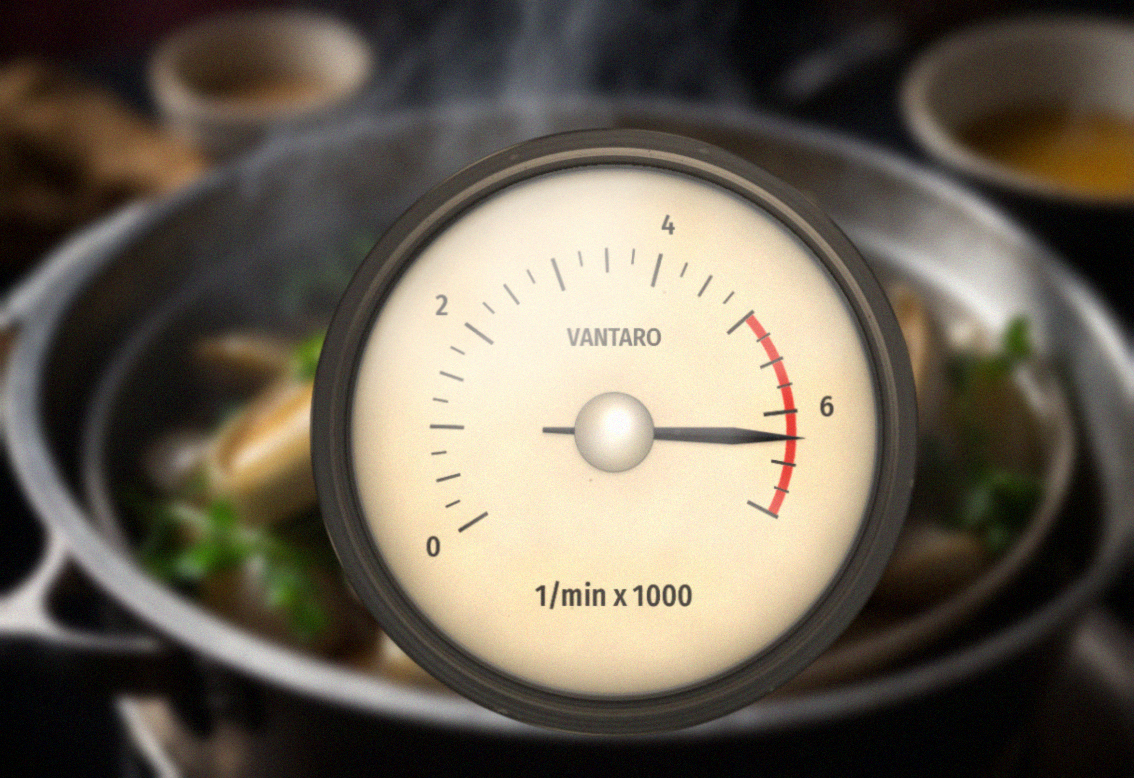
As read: 6250 (rpm)
